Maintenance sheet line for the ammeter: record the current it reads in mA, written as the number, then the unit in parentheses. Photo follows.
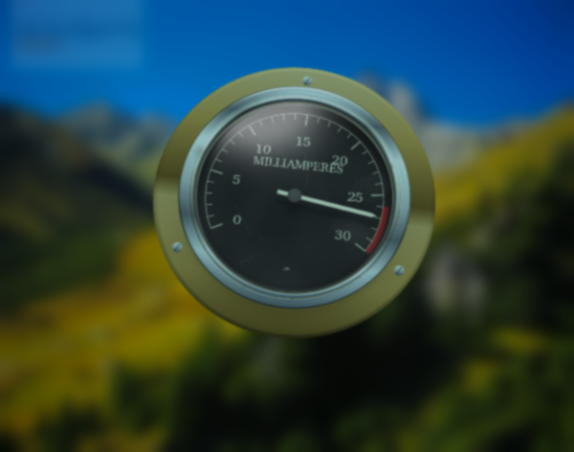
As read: 27 (mA)
